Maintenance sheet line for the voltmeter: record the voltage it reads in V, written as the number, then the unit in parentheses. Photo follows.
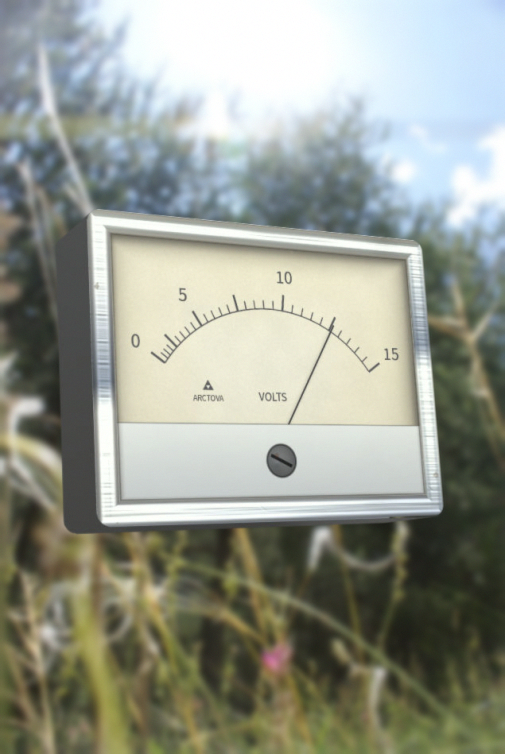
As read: 12.5 (V)
